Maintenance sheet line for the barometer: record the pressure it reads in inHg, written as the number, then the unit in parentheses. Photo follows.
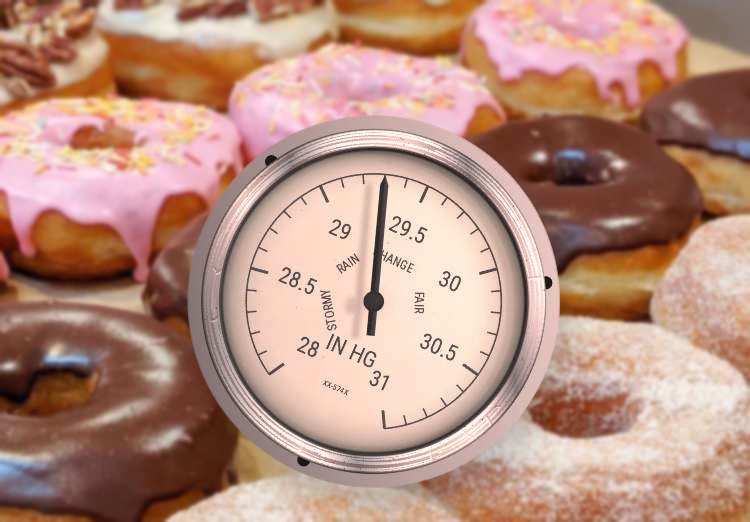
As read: 29.3 (inHg)
